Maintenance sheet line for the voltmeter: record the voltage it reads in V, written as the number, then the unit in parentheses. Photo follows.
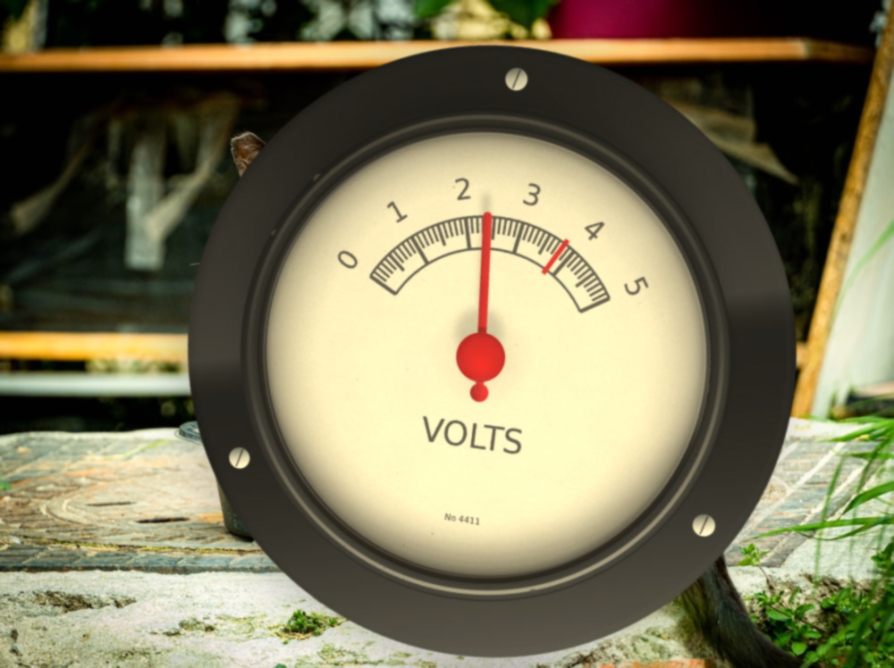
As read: 2.4 (V)
